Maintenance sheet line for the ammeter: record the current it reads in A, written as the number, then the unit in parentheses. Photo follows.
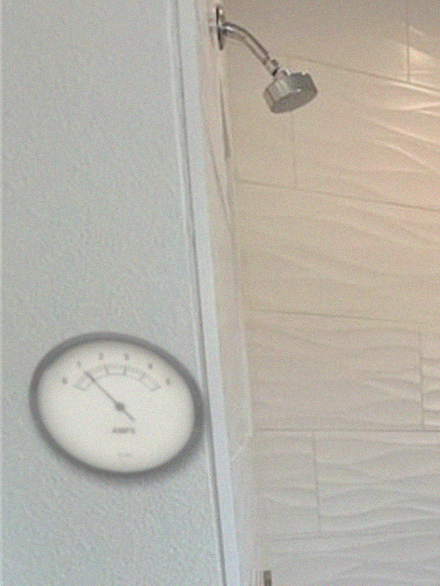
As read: 1 (A)
